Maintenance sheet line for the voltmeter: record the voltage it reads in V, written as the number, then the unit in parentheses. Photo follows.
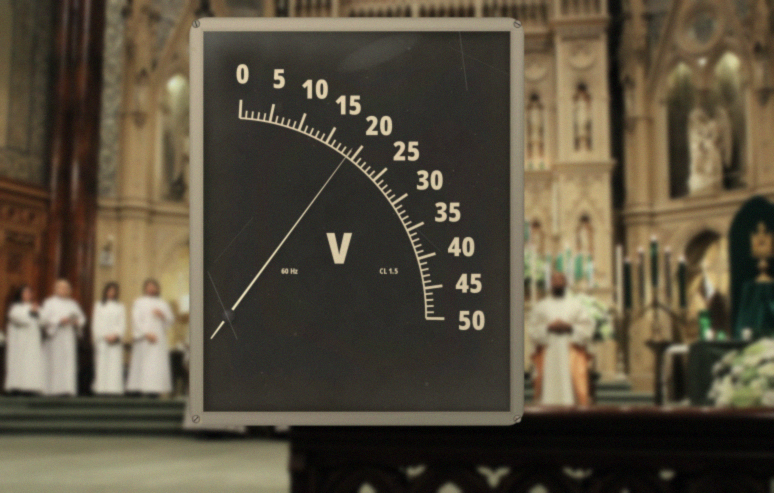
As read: 19 (V)
